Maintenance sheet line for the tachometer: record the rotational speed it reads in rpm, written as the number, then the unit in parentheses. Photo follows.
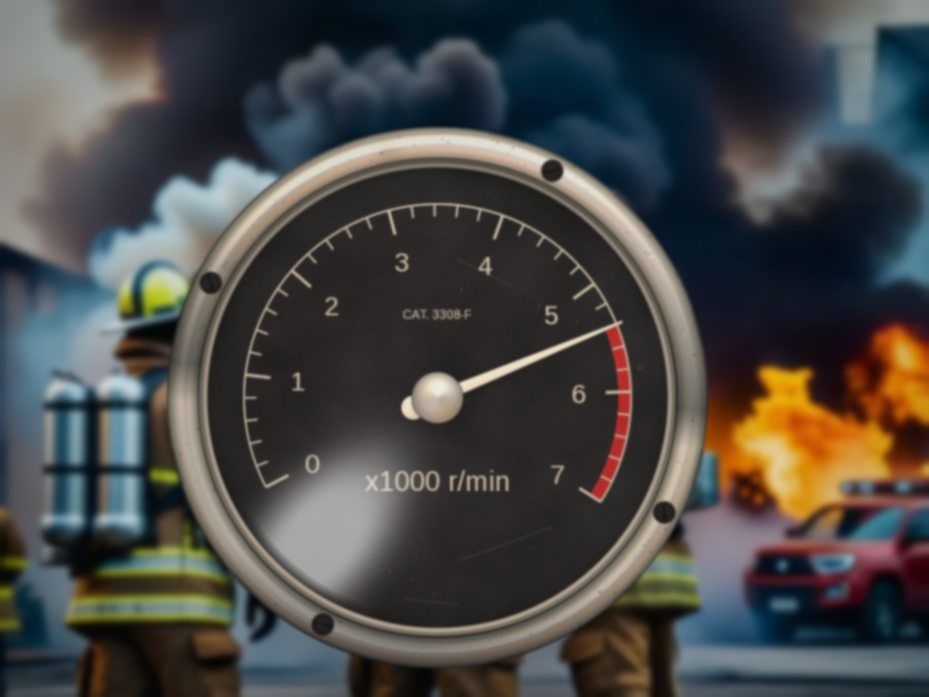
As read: 5400 (rpm)
